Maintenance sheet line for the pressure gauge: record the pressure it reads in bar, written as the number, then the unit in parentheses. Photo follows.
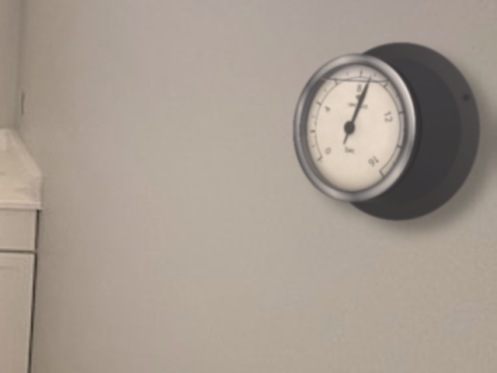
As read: 9 (bar)
